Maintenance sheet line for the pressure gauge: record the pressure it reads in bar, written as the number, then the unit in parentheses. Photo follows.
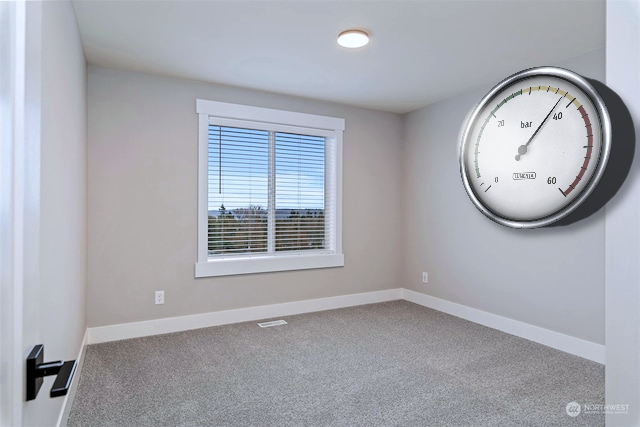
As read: 38 (bar)
